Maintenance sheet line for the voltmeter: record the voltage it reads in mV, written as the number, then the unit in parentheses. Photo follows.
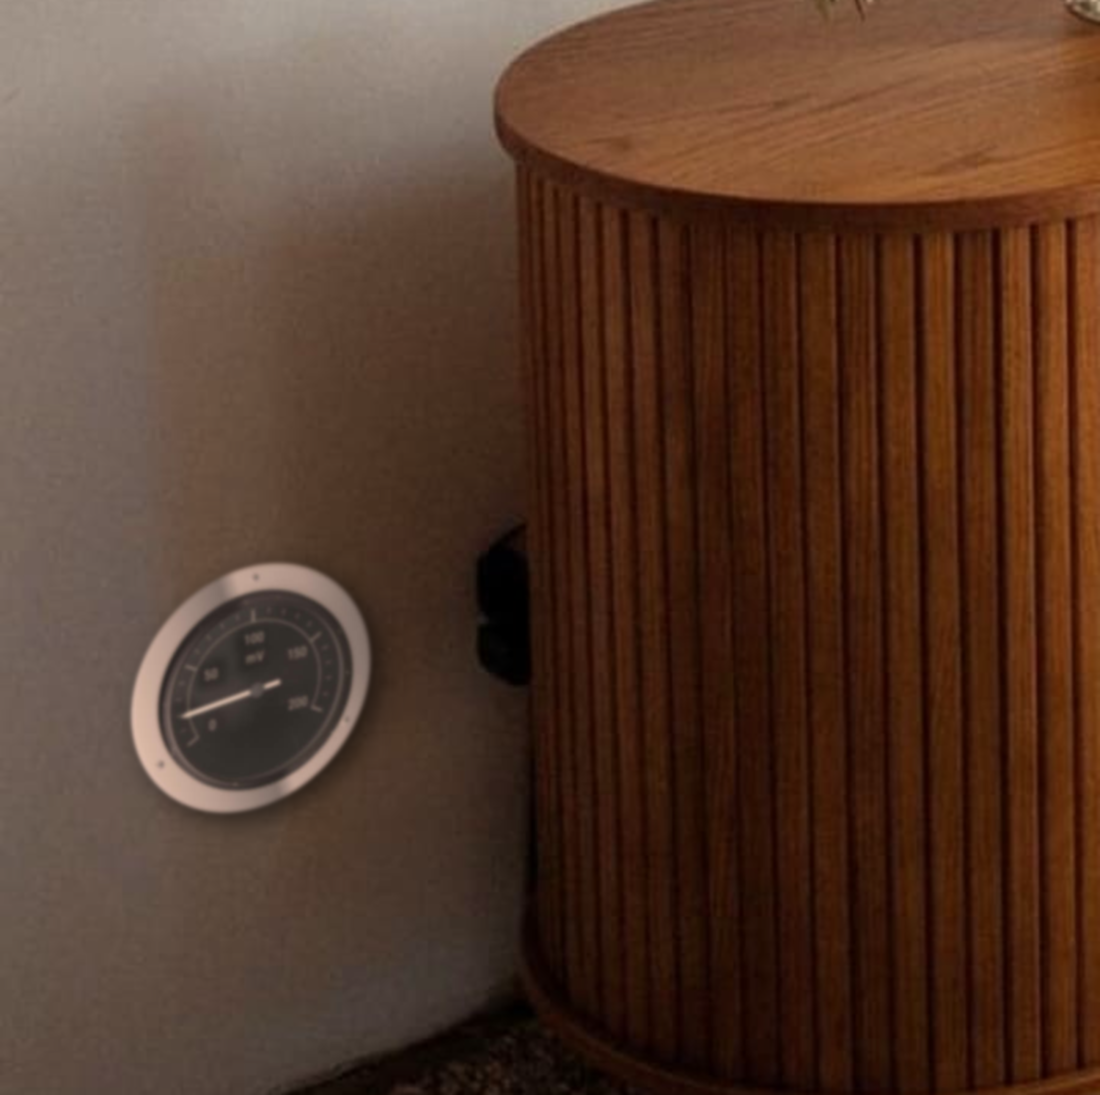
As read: 20 (mV)
